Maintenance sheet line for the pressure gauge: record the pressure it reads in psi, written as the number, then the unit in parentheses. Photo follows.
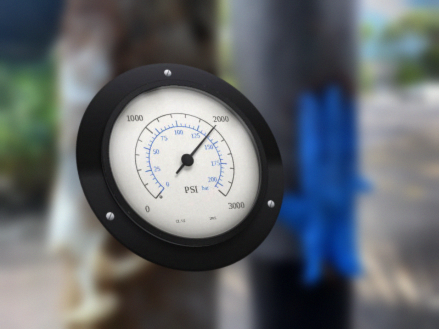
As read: 2000 (psi)
